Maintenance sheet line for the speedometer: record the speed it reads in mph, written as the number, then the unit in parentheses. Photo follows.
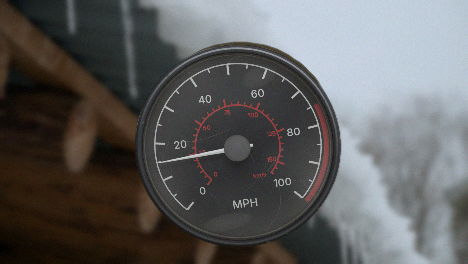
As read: 15 (mph)
